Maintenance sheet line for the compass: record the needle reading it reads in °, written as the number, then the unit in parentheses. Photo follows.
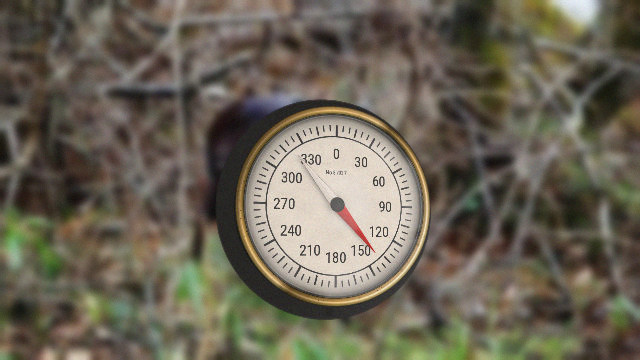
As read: 140 (°)
